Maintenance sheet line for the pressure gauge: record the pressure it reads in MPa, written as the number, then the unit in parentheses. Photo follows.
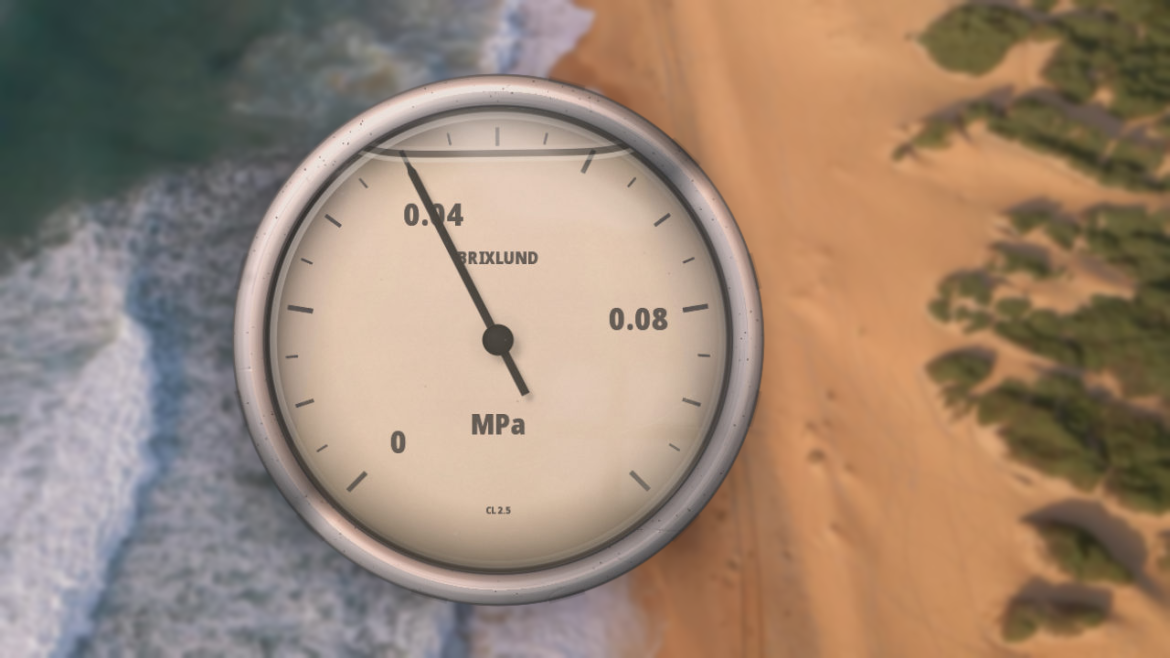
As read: 0.04 (MPa)
